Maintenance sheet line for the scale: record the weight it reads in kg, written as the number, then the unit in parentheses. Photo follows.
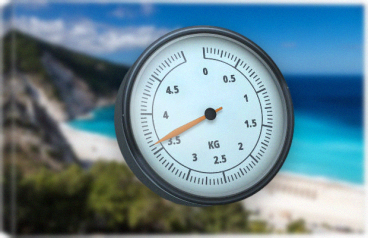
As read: 3.6 (kg)
